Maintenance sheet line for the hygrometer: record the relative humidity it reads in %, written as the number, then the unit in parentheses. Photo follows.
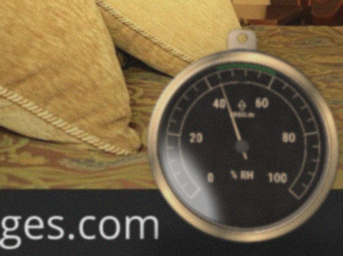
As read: 44 (%)
